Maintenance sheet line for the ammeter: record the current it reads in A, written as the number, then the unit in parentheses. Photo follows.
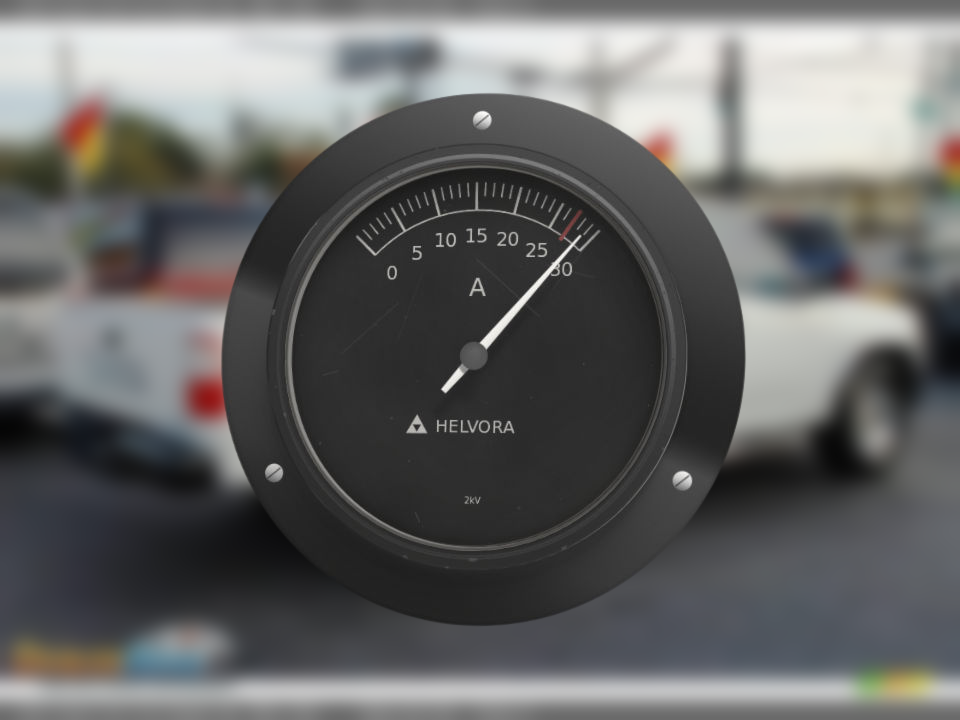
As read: 29 (A)
